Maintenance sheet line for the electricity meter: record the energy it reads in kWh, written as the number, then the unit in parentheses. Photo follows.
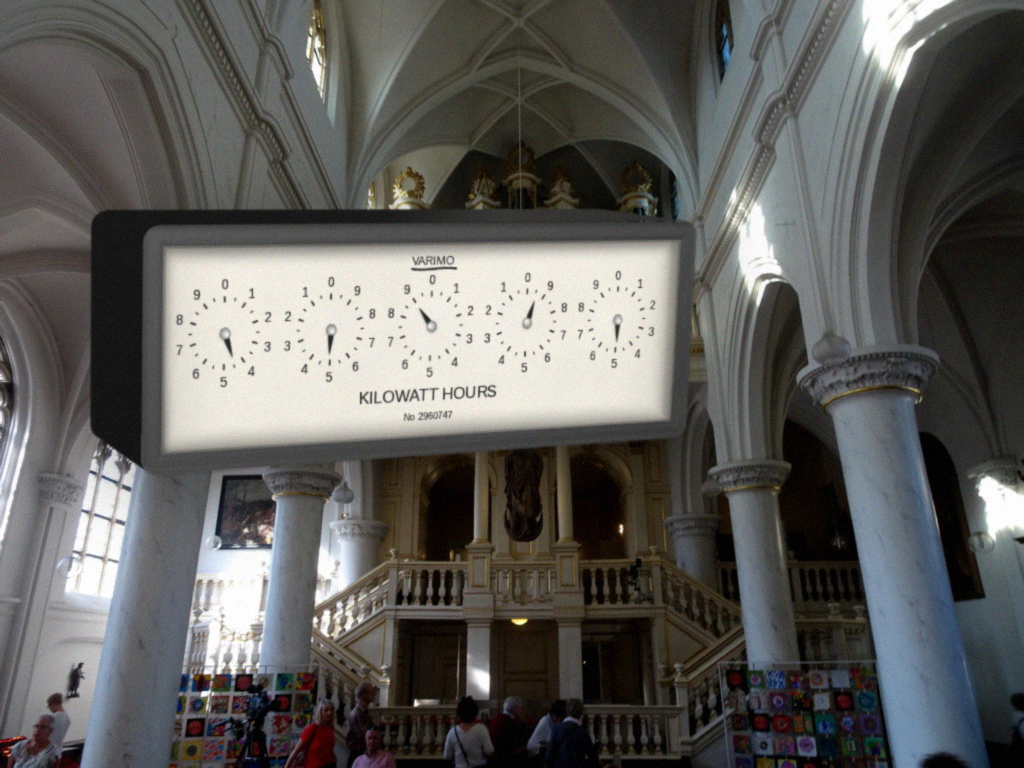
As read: 44895 (kWh)
